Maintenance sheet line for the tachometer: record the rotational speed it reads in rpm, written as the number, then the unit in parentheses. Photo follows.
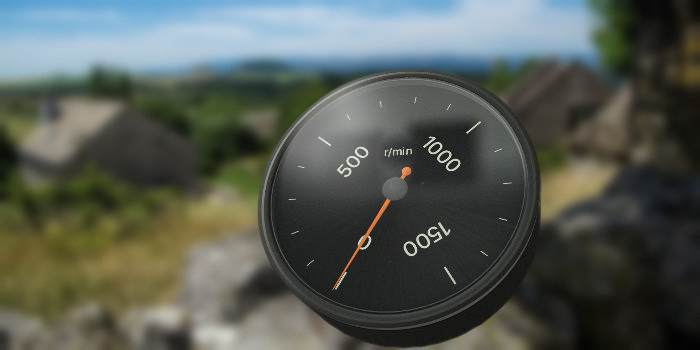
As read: 0 (rpm)
